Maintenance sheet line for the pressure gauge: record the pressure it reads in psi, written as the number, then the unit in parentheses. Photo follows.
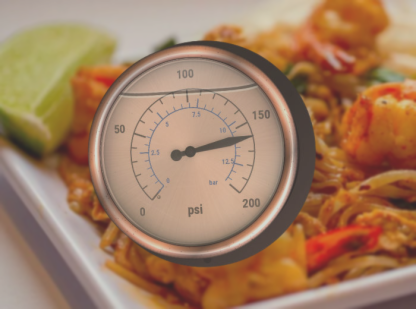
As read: 160 (psi)
